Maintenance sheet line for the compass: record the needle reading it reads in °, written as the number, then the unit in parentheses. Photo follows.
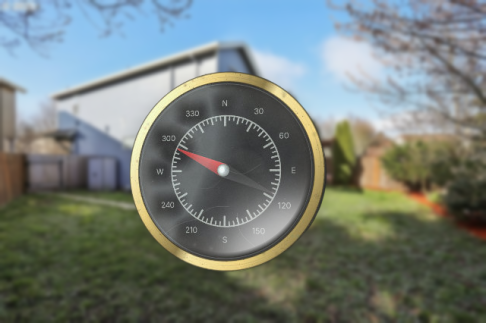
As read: 295 (°)
